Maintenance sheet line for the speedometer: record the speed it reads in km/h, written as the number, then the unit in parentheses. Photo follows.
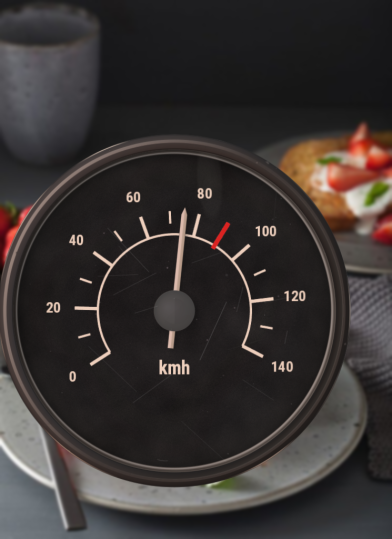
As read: 75 (km/h)
